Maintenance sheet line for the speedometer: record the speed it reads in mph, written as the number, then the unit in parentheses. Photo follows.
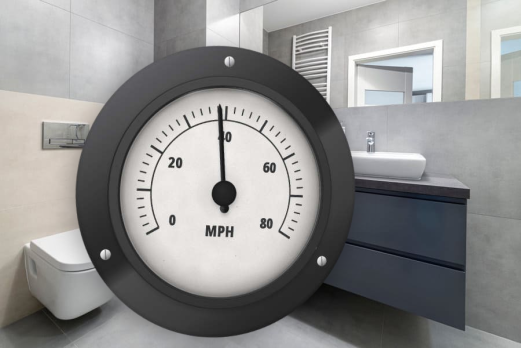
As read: 38 (mph)
